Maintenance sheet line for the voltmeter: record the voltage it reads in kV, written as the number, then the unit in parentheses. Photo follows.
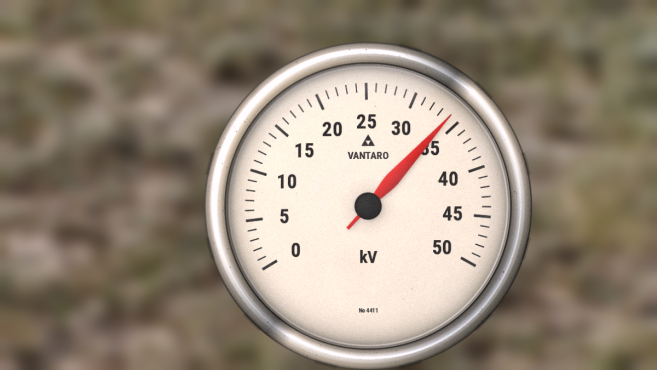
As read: 34 (kV)
